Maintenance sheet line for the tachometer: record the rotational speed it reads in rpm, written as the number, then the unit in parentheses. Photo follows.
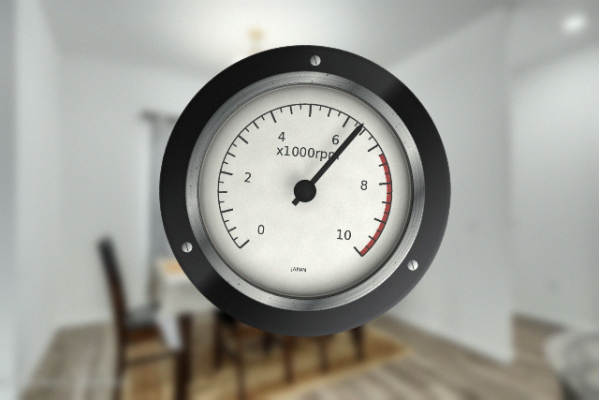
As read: 6375 (rpm)
